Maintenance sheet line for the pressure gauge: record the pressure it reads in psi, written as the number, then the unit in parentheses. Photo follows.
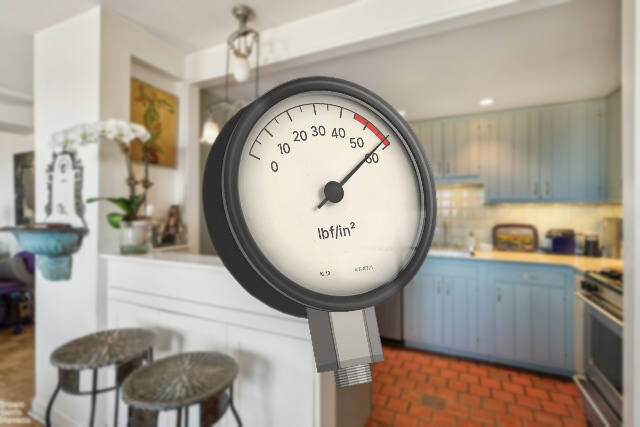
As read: 57.5 (psi)
